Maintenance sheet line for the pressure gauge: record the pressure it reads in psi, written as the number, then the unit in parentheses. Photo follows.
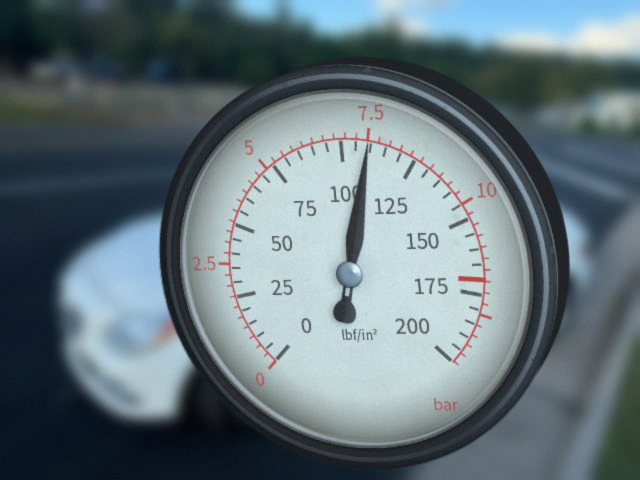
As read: 110 (psi)
